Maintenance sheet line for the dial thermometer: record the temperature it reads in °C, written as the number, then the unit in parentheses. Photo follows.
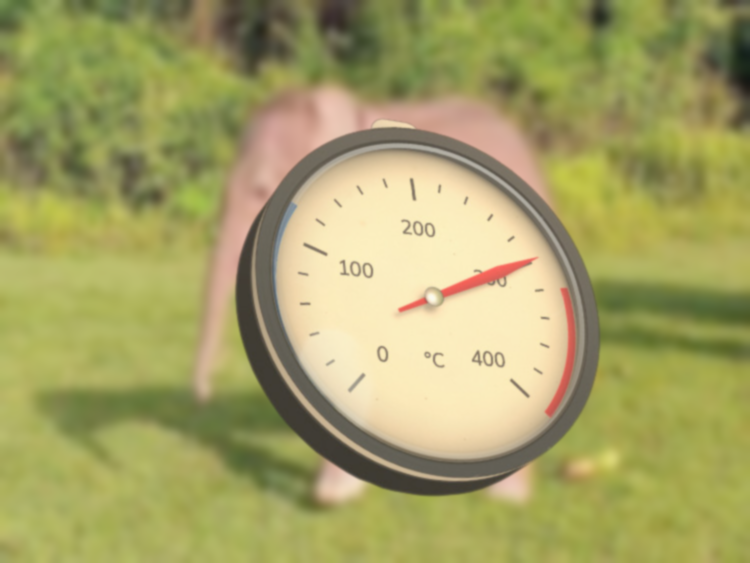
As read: 300 (°C)
